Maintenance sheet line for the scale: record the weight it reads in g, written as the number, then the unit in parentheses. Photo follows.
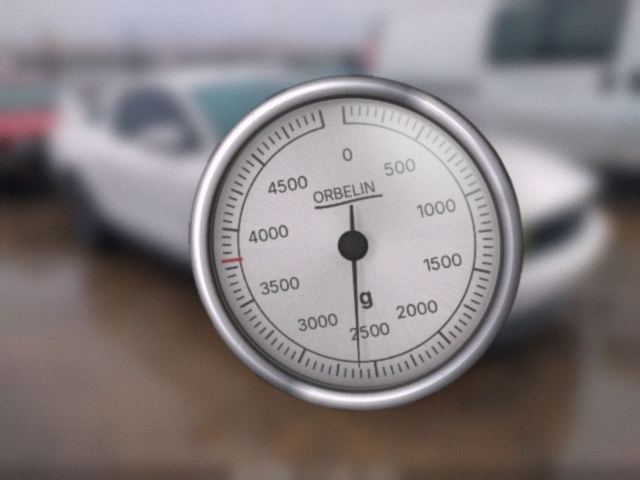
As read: 2600 (g)
